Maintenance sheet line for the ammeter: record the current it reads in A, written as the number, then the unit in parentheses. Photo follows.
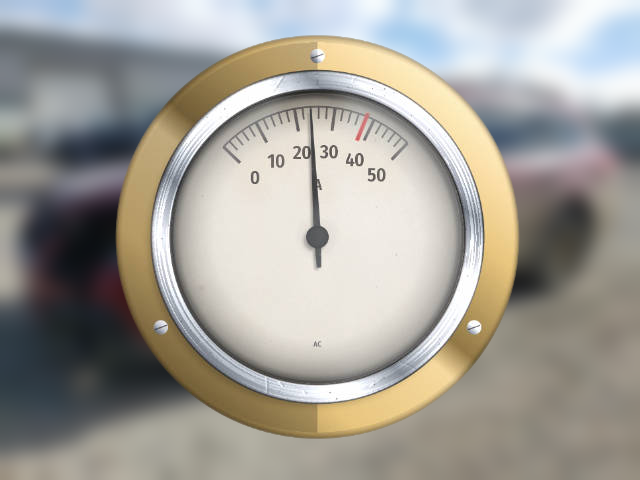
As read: 24 (A)
